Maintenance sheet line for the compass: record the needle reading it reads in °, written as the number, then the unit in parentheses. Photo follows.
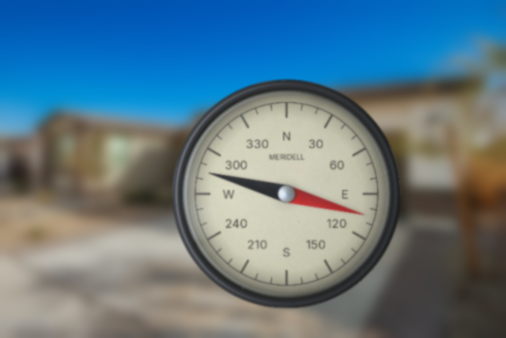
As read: 105 (°)
